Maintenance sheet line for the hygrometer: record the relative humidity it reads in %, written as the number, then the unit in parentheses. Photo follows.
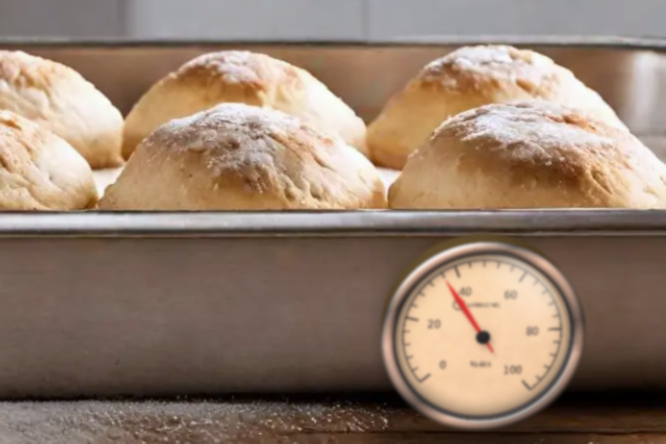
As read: 36 (%)
